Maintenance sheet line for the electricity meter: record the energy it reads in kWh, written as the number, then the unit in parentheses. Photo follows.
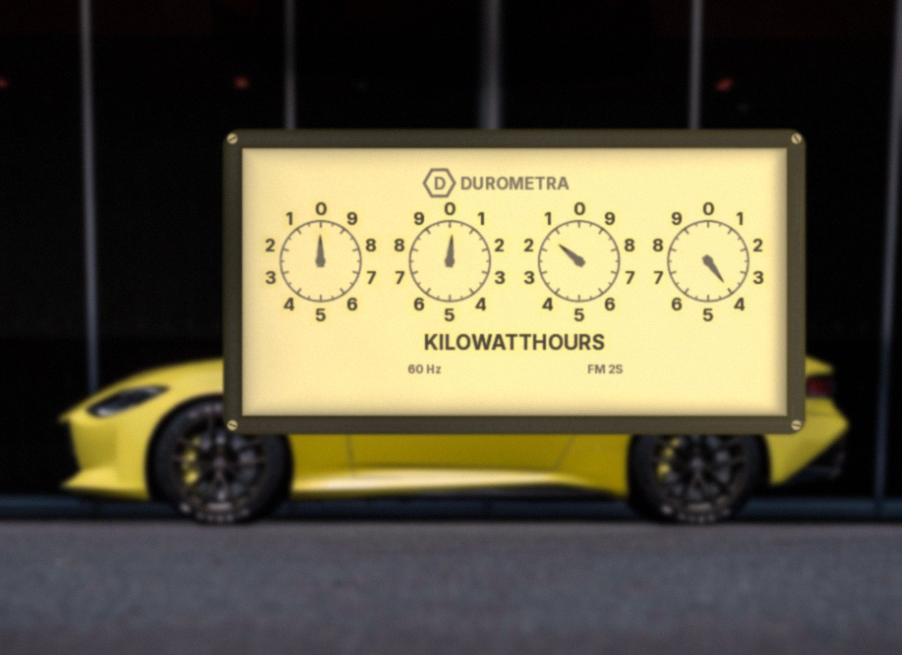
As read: 14 (kWh)
